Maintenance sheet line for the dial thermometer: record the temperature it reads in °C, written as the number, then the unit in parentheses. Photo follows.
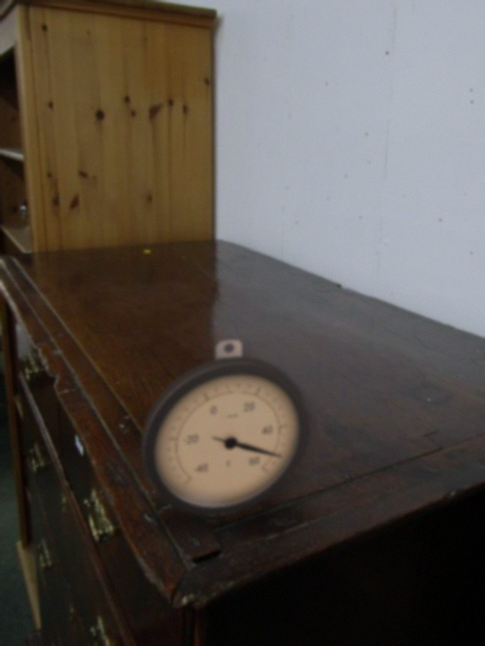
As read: 52 (°C)
